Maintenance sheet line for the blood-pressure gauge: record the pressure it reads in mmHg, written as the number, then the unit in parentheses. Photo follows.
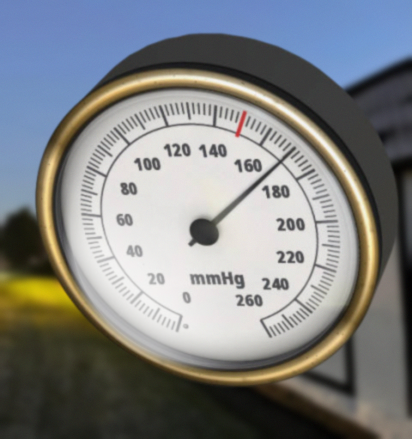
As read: 170 (mmHg)
